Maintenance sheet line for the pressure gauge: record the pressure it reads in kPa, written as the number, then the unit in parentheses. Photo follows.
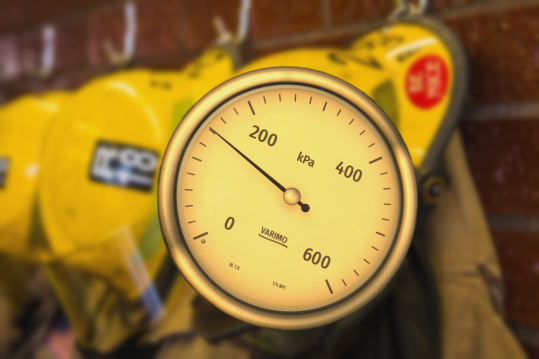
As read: 140 (kPa)
